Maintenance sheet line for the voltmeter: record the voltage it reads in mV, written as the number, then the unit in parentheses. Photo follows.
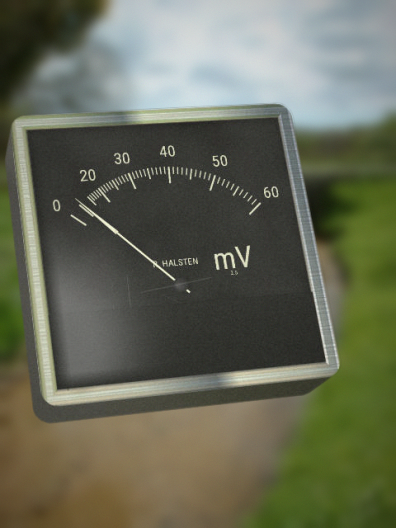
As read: 10 (mV)
